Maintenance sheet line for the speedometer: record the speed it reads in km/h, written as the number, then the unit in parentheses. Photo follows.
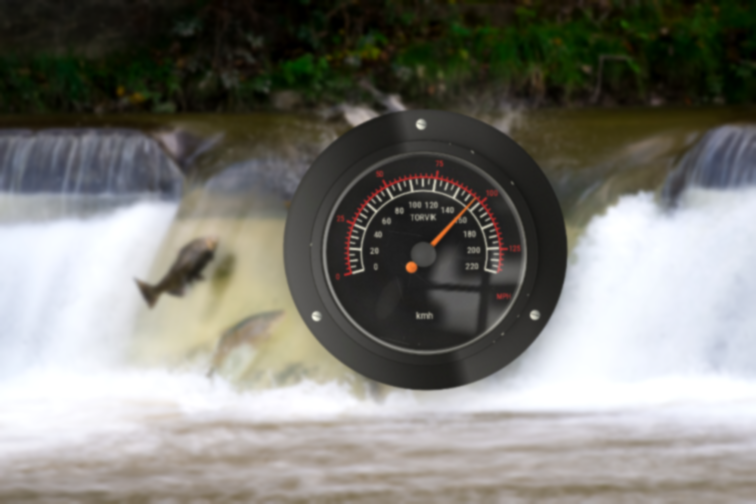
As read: 155 (km/h)
